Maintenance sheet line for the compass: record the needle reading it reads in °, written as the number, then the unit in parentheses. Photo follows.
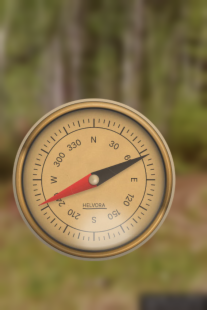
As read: 245 (°)
